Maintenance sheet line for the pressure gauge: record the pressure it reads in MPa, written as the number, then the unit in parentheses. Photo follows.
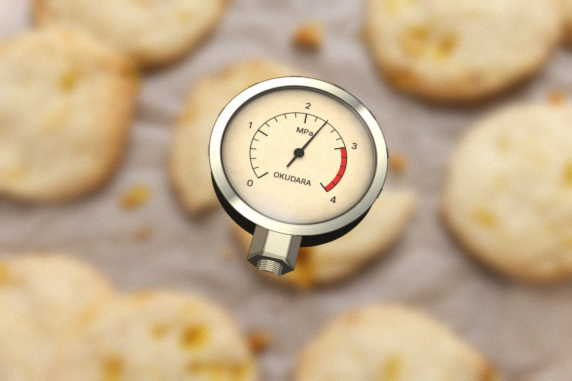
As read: 2.4 (MPa)
